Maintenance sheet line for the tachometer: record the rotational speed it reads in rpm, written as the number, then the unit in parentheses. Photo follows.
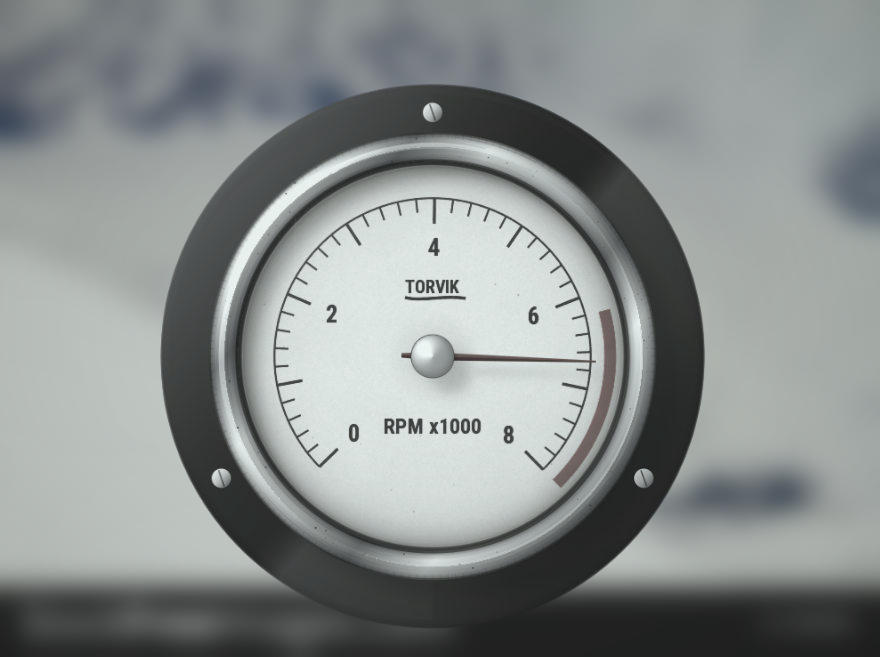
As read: 6700 (rpm)
